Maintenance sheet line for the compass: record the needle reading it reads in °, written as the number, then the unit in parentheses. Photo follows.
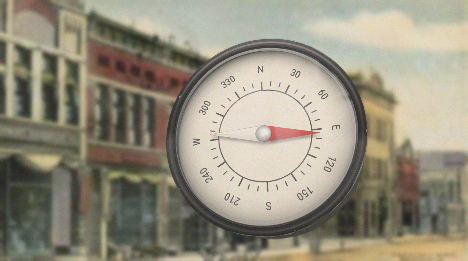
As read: 95 (°)
